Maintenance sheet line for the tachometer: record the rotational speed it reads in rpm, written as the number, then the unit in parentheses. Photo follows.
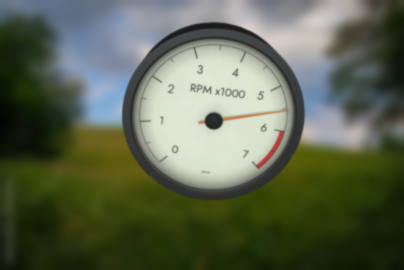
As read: 5500 (rpm)
